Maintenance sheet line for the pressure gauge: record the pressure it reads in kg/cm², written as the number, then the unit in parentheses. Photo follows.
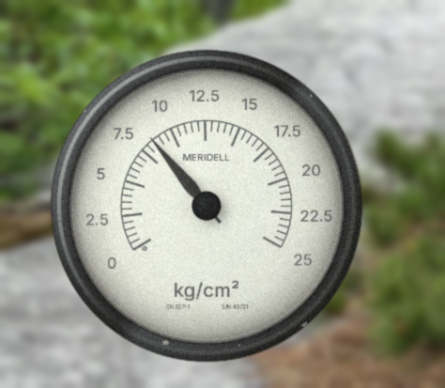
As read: 8.5 (kg/cm²)
